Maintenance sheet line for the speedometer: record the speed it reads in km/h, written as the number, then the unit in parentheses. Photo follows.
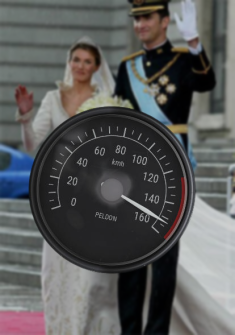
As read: 152.5 (km/h)
